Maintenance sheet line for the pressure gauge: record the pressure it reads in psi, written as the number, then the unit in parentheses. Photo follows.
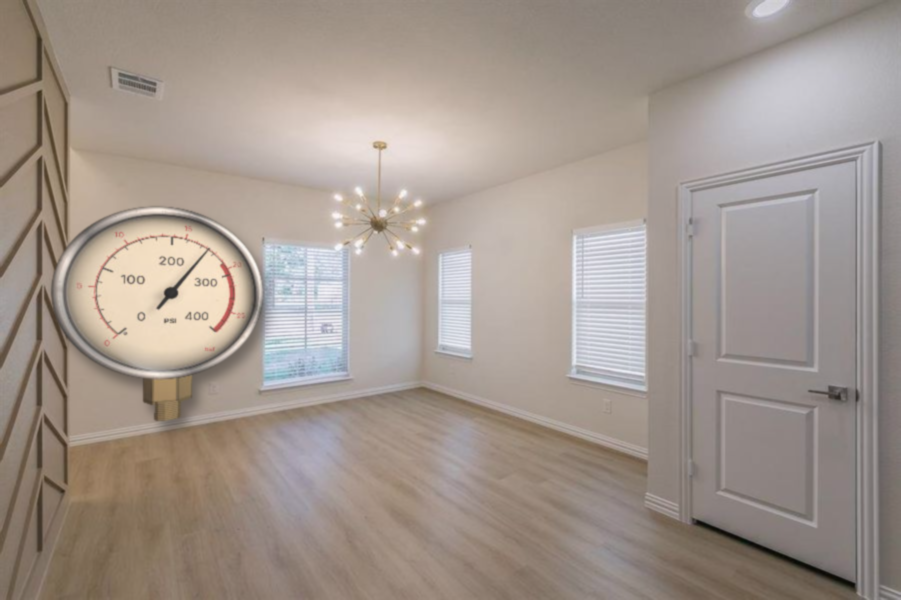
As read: 250 (psi)
